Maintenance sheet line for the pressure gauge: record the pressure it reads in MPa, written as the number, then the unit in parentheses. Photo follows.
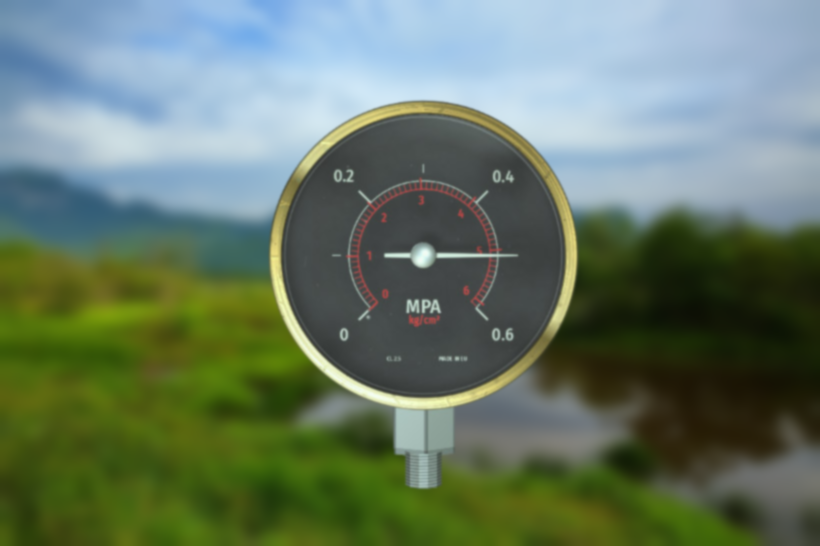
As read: 0.5 (MPa)
